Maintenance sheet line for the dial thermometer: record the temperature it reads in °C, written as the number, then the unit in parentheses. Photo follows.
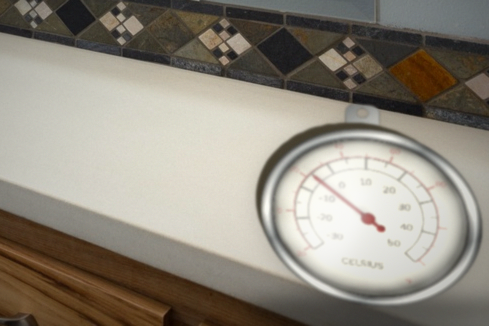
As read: -5 (°C)
